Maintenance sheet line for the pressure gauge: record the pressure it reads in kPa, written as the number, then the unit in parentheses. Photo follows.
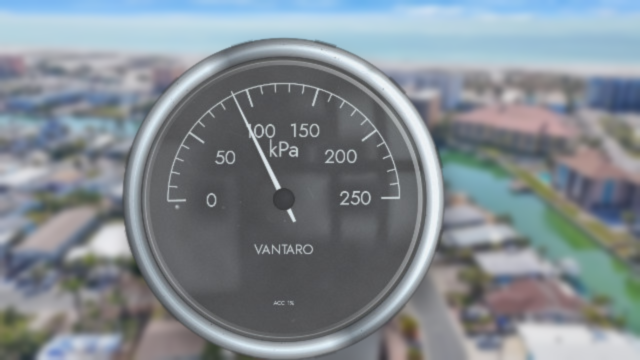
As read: 90 (kPa)
